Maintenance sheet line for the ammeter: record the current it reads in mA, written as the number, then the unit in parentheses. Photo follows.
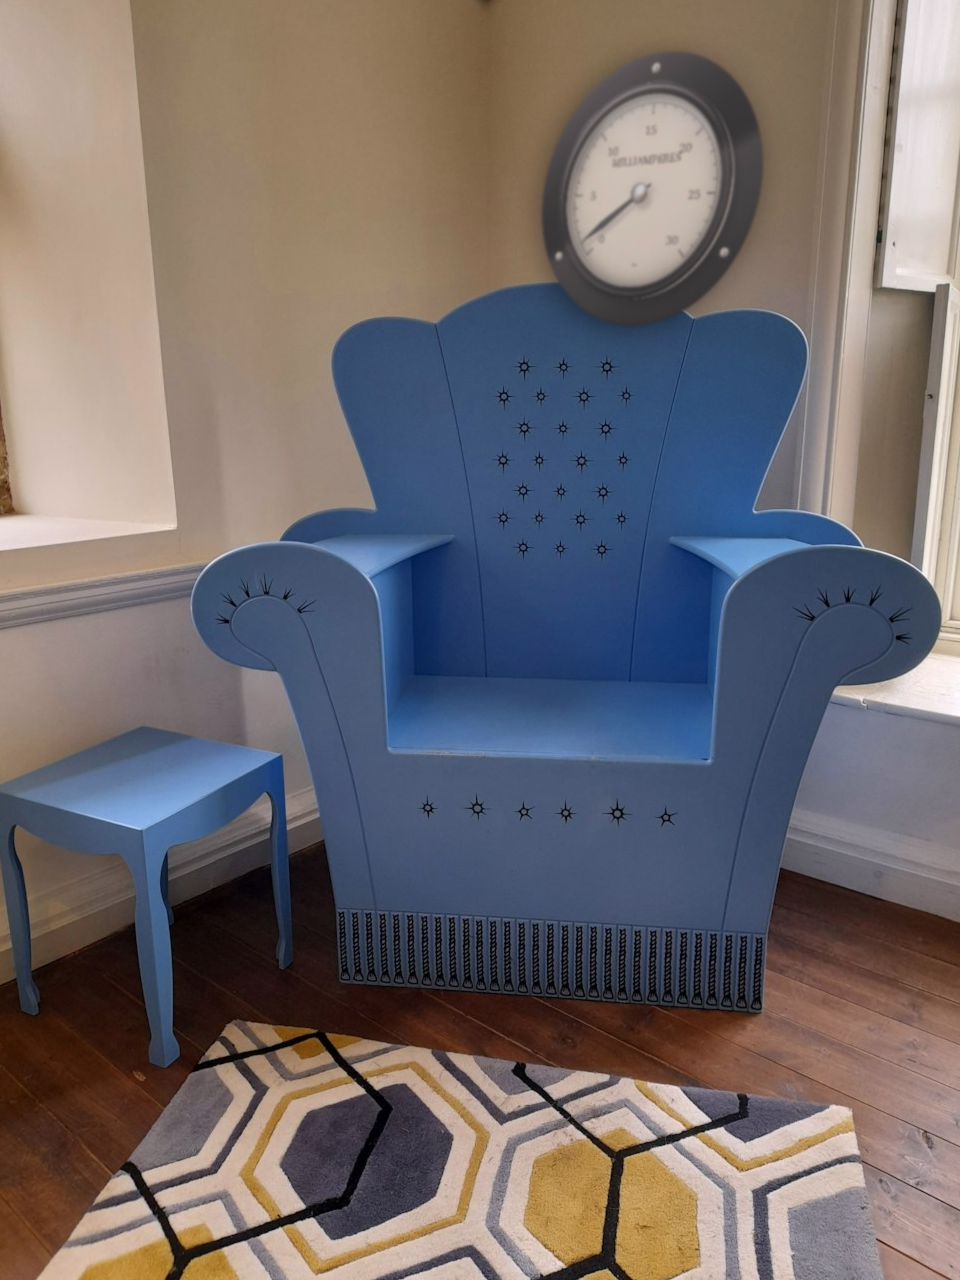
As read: 1 (mA)
